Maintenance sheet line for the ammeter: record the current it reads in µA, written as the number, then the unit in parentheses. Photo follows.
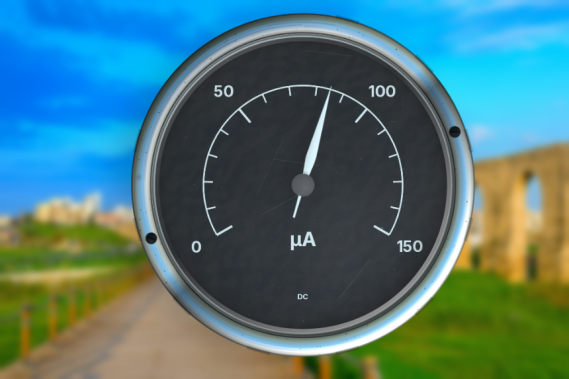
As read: 85 (µA)
